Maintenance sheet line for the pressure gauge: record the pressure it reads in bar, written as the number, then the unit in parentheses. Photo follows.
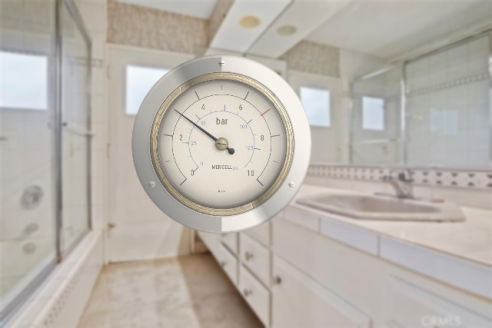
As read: 3 (bar)
